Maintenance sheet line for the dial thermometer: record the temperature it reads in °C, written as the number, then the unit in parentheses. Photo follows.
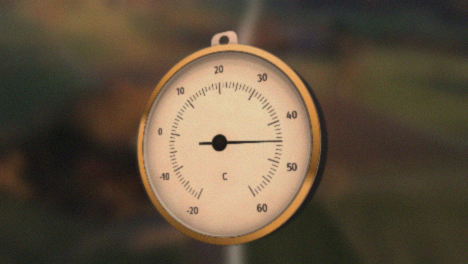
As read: 45 (°C)
